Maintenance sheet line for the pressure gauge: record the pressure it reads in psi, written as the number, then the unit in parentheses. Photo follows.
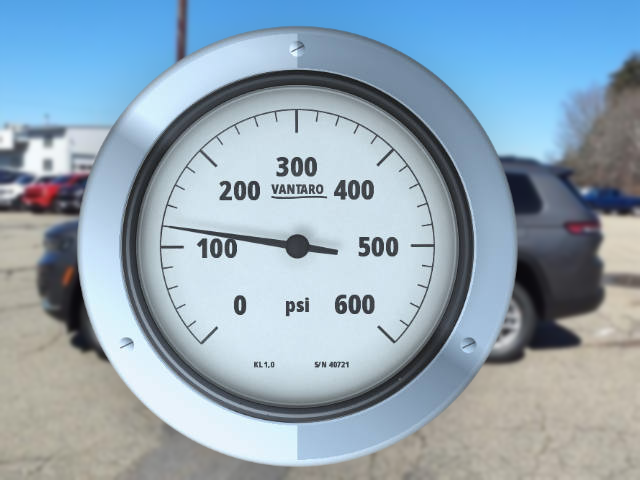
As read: 120 (psi)
